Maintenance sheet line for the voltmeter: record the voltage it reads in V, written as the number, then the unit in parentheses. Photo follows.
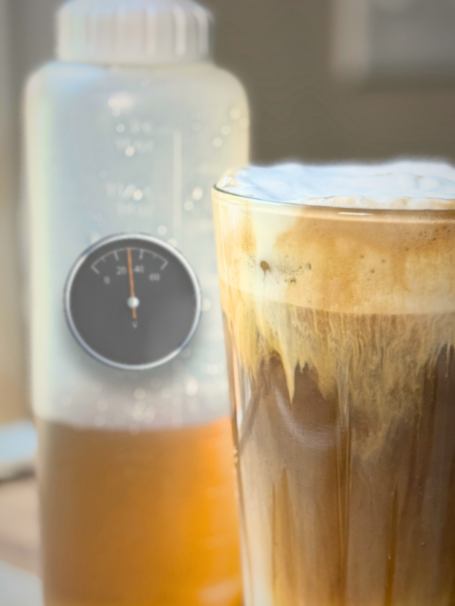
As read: 30 (V)
